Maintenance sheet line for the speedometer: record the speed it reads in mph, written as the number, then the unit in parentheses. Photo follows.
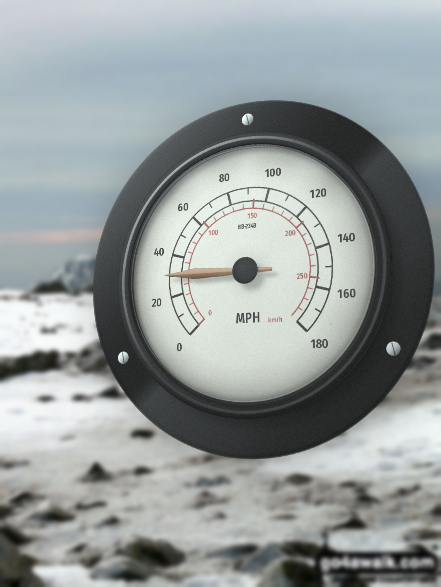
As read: 30 (mph)
